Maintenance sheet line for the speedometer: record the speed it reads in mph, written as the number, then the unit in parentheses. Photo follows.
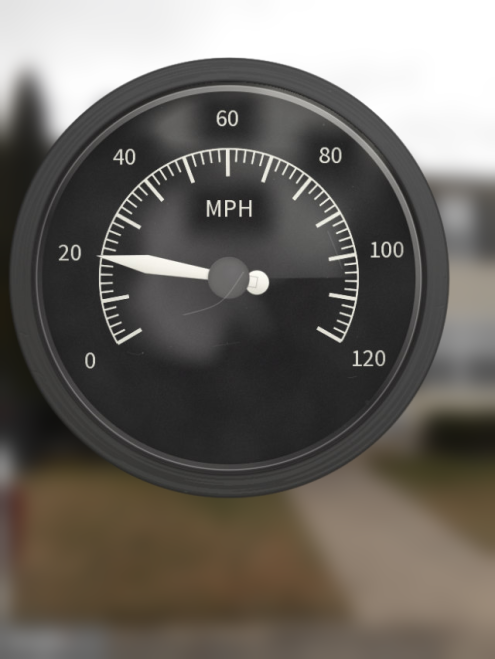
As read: 20 (mph)
